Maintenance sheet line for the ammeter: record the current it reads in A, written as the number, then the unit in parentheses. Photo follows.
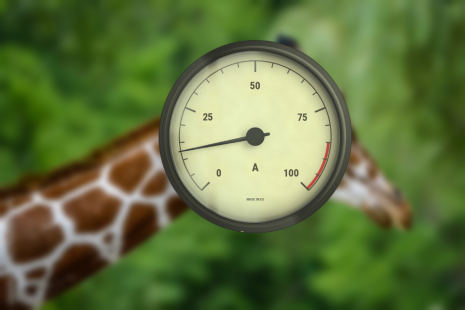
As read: 12.5 (A)
